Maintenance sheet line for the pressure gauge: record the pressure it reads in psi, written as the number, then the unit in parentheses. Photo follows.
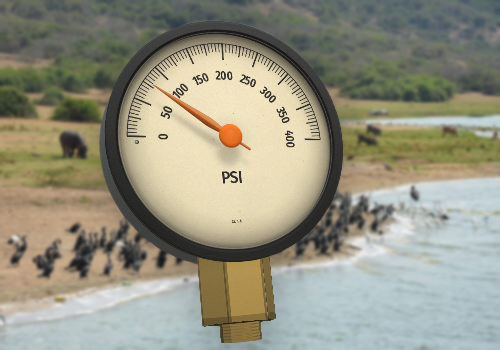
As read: 75 (psi)
